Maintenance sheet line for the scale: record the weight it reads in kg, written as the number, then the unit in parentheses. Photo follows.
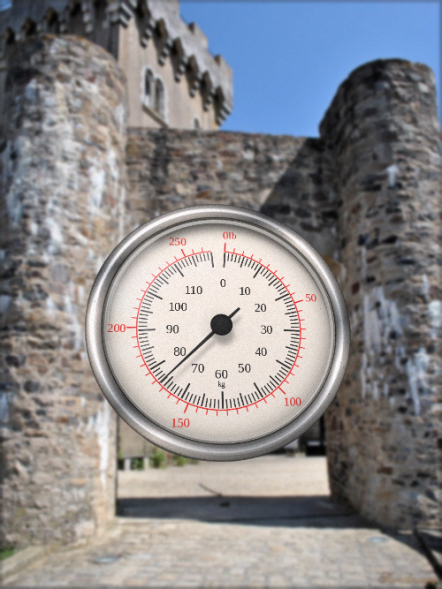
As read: 76 (kg)
